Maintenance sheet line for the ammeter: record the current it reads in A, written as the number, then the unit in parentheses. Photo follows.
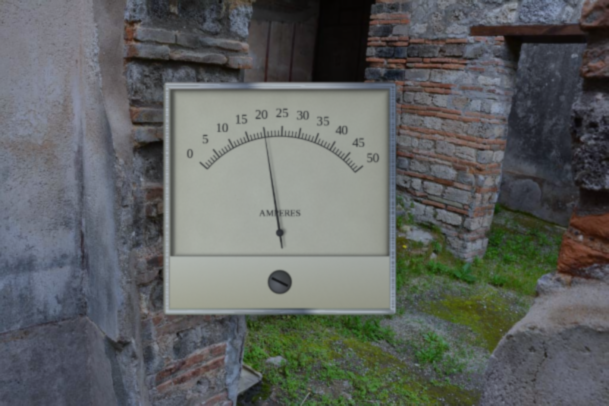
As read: 20 (A)
